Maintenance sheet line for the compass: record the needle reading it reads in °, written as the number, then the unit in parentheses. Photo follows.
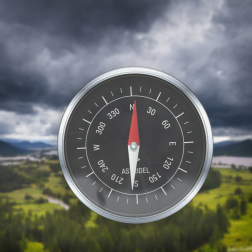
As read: 5 (°)
